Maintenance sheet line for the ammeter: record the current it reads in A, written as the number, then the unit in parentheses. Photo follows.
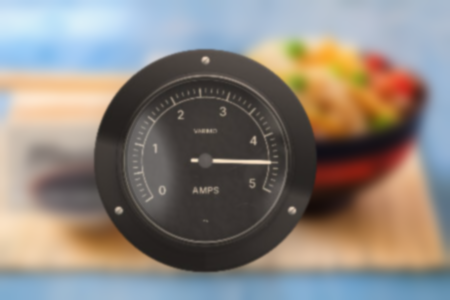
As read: 4.5 (A)
